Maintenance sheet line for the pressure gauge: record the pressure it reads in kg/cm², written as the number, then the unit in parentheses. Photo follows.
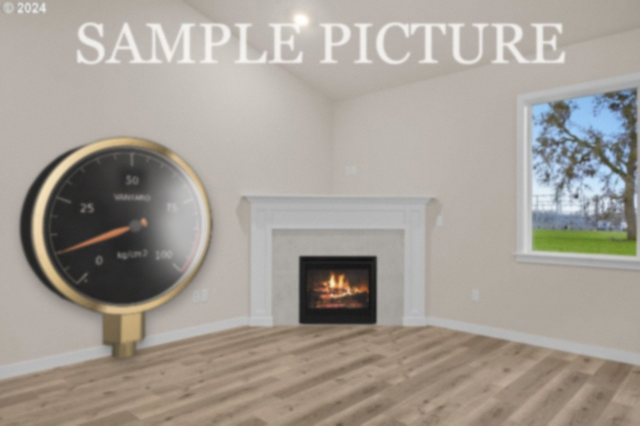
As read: 10 (kg/cm²)
